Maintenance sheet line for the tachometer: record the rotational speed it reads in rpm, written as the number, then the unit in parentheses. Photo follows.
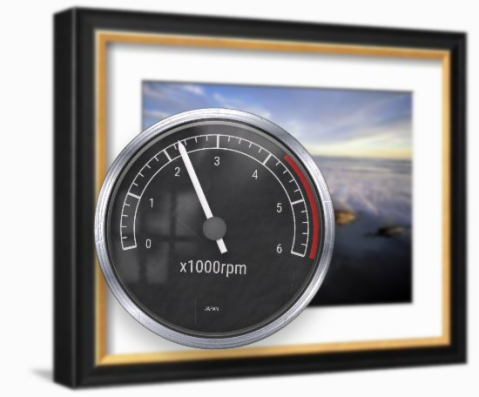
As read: 2300 (rpm)
